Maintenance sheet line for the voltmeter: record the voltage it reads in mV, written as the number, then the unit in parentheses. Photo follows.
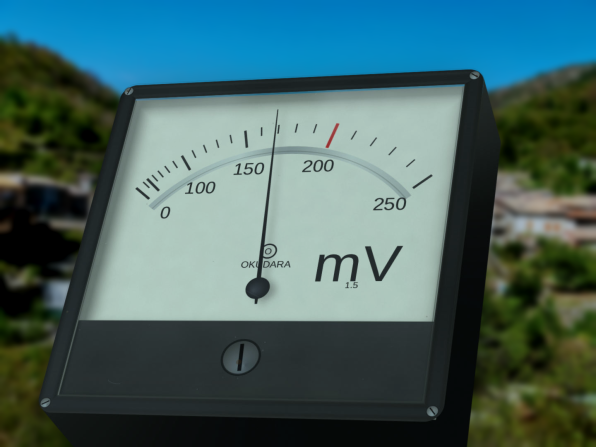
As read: 170 (mV)
